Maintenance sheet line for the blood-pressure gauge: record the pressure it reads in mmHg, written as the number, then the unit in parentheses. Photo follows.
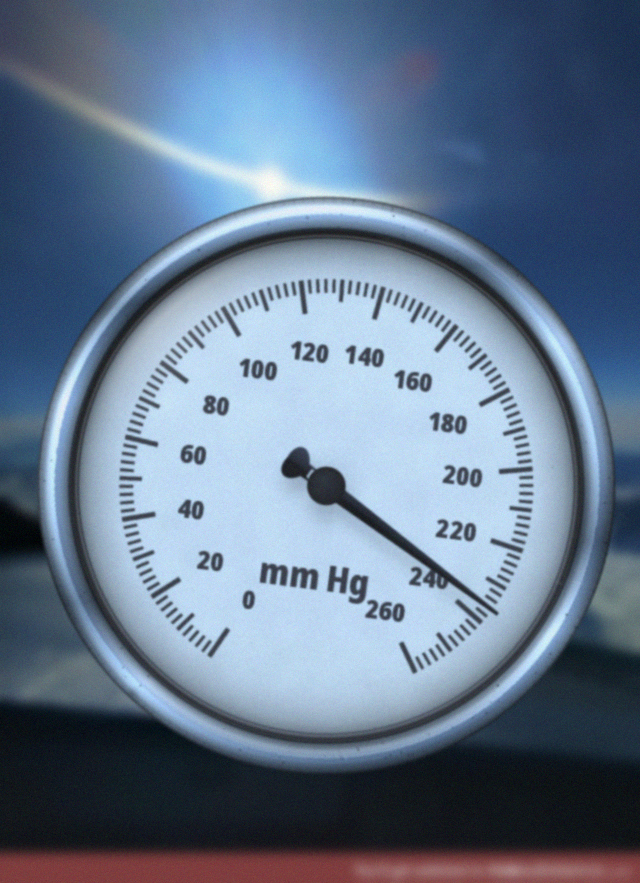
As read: 236 (mmHg)
